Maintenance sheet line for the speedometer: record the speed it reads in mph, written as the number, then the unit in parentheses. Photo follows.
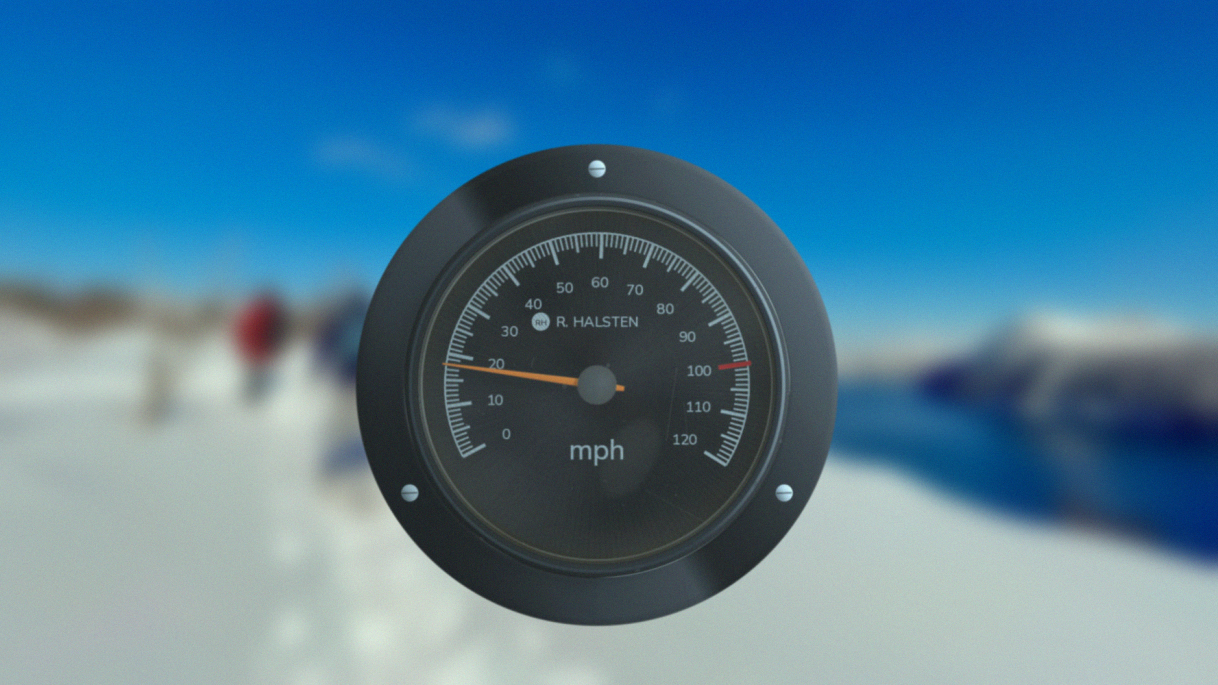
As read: 18 (mph)
